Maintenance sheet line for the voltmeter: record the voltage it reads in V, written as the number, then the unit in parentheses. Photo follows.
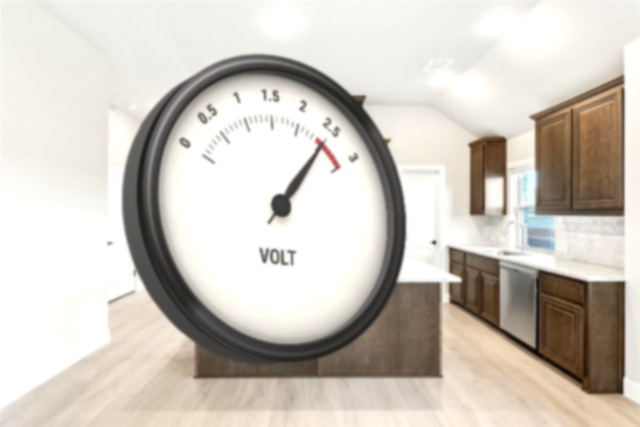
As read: 2.5 (V)
